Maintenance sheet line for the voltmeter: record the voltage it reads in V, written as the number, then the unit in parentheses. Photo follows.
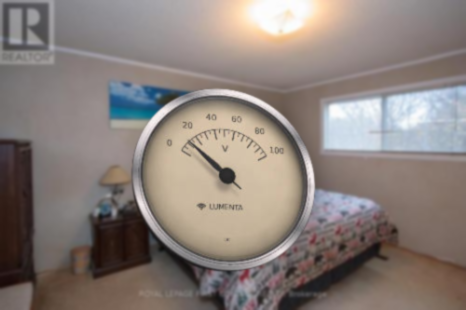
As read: 10 (V)
